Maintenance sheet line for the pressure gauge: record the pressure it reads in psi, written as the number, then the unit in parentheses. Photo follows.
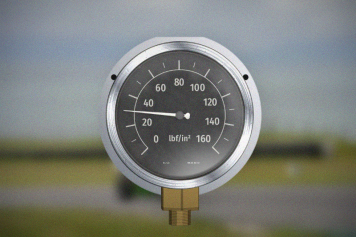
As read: 30 (psi)
